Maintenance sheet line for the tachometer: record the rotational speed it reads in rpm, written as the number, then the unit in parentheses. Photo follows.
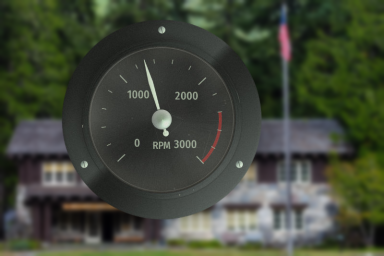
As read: 1300 (rpm)
